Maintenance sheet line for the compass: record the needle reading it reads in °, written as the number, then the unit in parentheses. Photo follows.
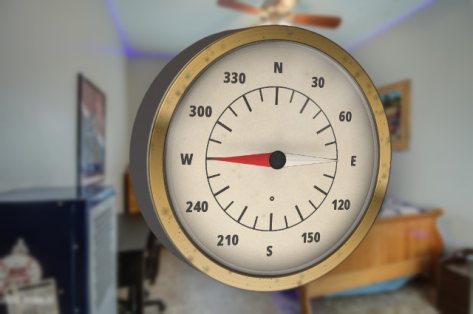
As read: 270 (°)
